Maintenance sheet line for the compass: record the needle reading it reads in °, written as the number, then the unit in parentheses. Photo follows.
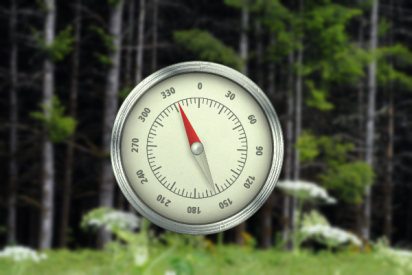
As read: 335 (°)
